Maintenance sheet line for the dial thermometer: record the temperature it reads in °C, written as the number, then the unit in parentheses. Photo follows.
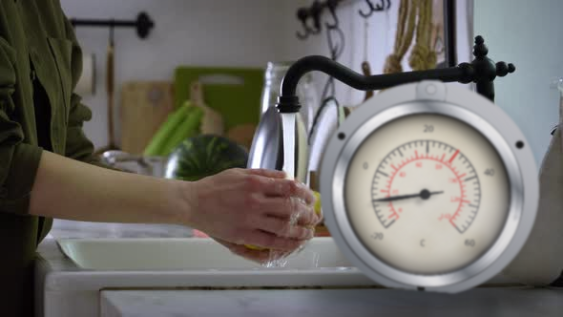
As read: -10 (°C)
